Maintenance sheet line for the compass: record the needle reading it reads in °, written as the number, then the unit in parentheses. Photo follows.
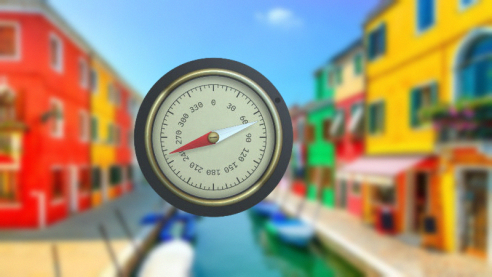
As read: 250 (°)
